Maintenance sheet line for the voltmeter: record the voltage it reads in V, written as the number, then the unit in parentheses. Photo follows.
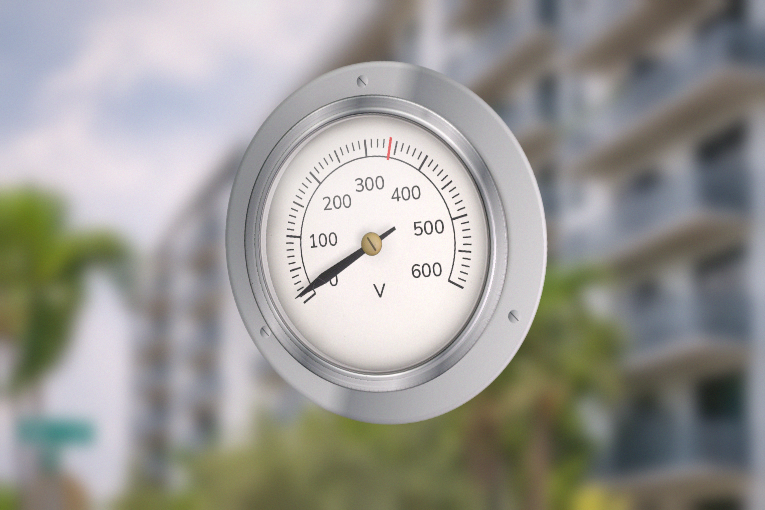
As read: 10 (V)
